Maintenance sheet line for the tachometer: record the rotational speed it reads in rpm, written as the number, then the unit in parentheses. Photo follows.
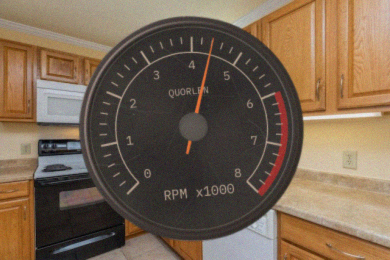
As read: 4400 (rpm)
